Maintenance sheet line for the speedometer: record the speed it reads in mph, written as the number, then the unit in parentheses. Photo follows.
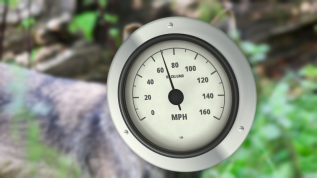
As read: 70 (mph)
